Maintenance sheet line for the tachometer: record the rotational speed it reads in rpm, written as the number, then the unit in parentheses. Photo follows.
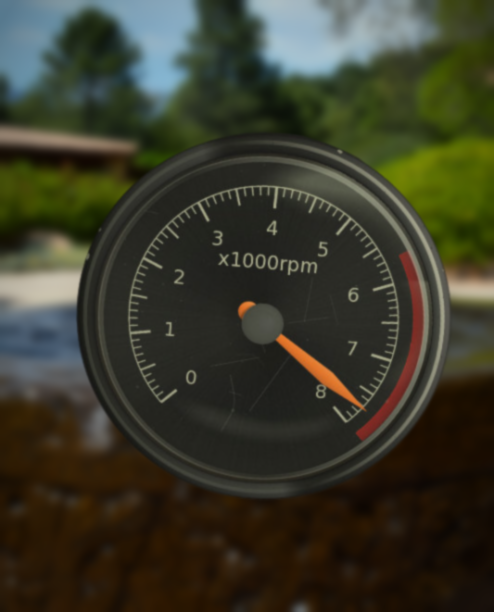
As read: 7700 (rpm)
